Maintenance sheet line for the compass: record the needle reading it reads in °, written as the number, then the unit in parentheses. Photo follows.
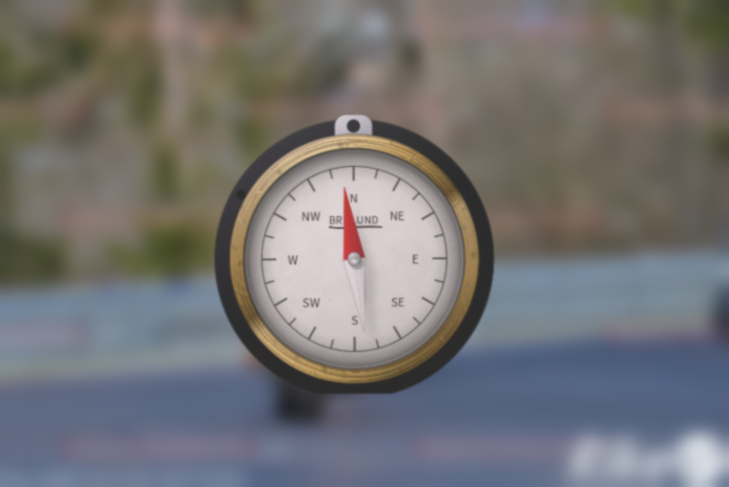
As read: 352.5 (°)
